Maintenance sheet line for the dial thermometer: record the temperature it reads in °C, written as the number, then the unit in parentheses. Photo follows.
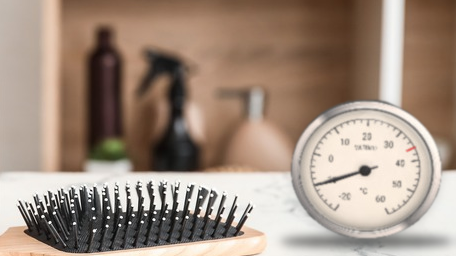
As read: -10 (°C)
